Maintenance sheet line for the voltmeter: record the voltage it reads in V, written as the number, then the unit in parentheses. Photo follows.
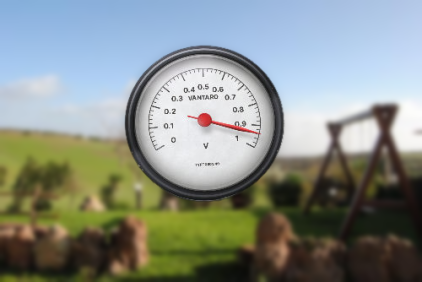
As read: 0.94 (V)
